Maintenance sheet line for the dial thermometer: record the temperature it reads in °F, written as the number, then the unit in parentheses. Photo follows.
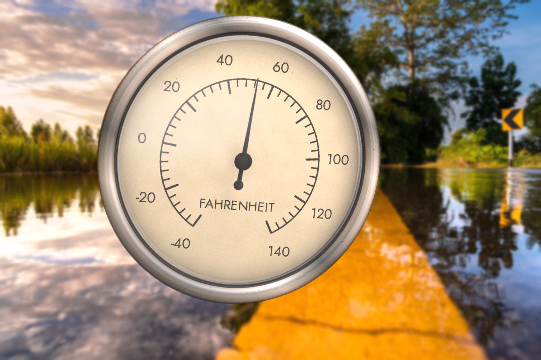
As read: 52 (°F)
